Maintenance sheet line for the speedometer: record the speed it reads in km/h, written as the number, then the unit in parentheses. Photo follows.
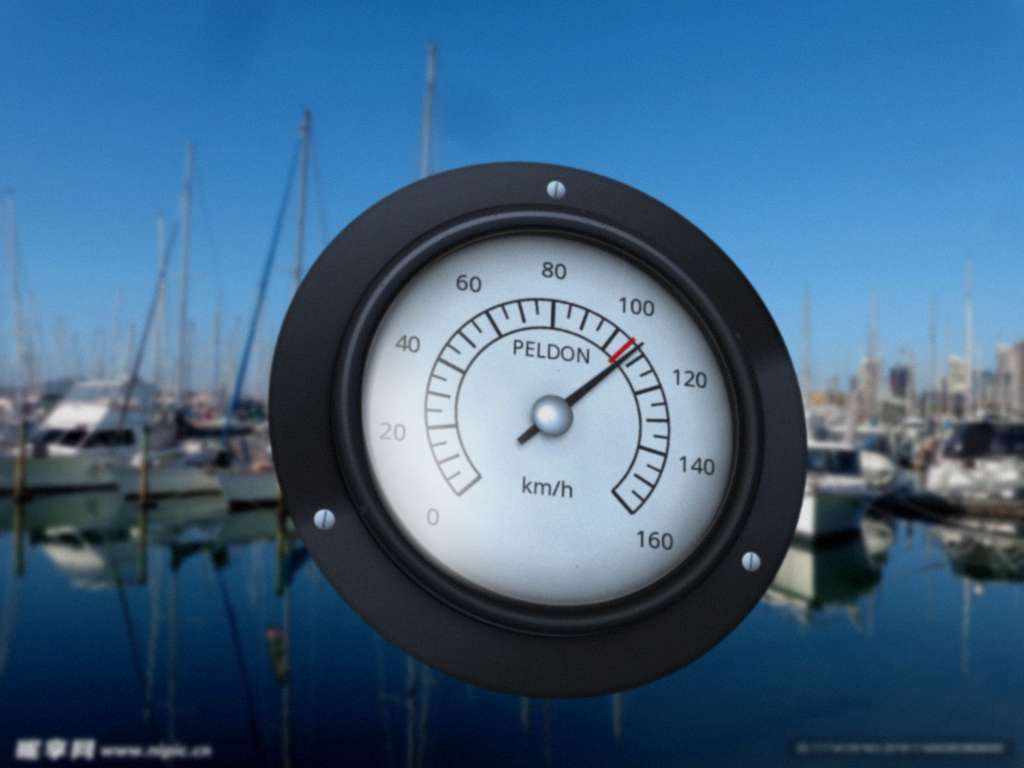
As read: 107.5 (km/h)
